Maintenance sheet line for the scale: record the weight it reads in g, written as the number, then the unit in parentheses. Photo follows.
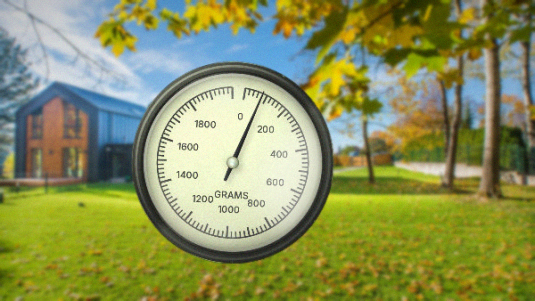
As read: 80 (g)
